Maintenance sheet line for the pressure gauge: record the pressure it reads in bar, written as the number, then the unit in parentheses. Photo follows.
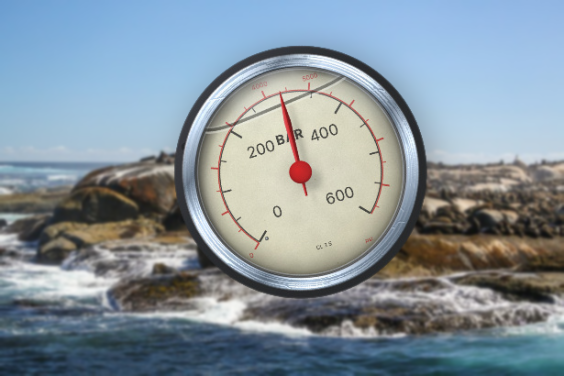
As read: 300 (bar)
